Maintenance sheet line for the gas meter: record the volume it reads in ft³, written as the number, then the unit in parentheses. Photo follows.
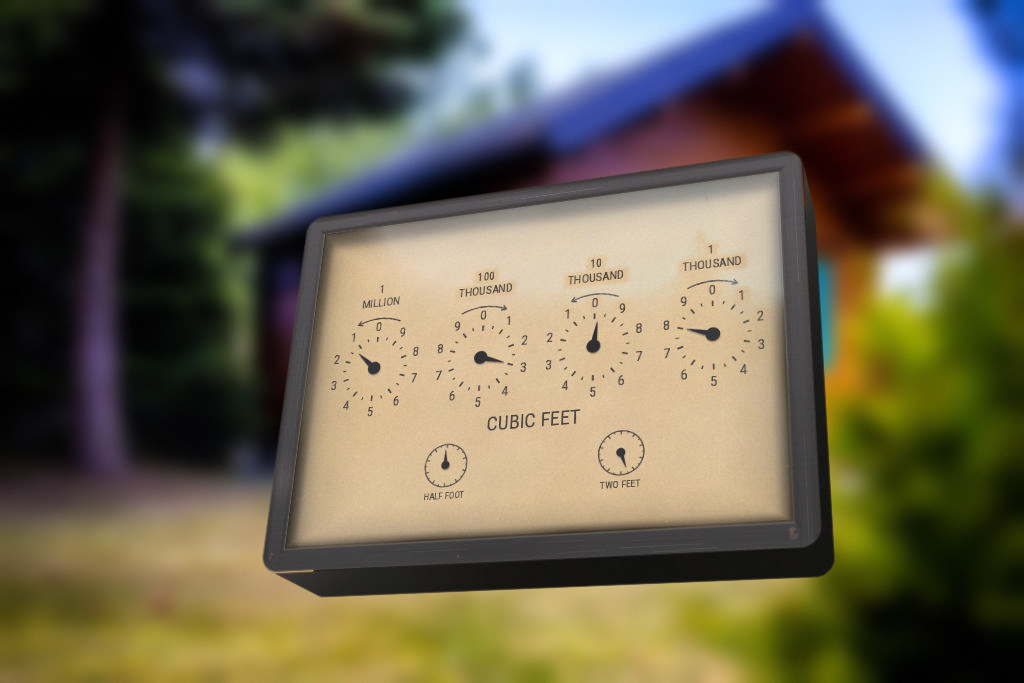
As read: 129800 (ft³)
